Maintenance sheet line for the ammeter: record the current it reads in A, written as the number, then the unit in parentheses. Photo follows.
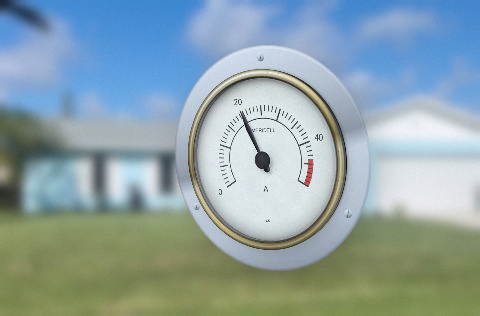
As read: 20 (A)
